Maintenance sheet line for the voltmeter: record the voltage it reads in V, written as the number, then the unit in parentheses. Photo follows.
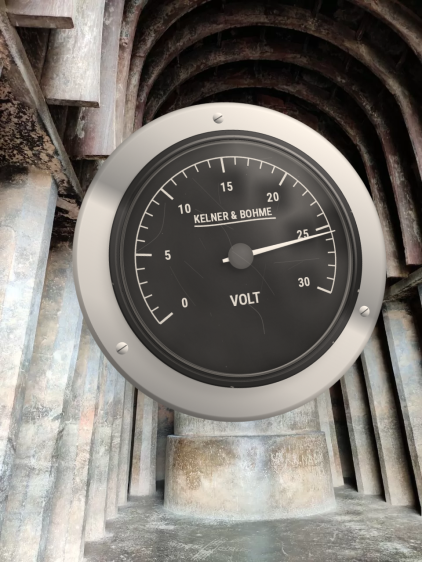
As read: 25.5 (V)
